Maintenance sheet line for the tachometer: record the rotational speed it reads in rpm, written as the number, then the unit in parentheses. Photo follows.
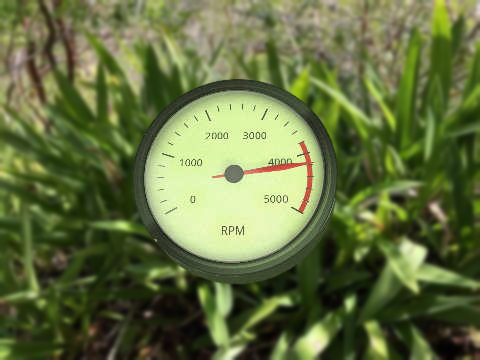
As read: 4200 (rpm)
